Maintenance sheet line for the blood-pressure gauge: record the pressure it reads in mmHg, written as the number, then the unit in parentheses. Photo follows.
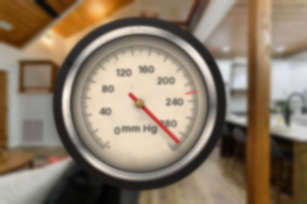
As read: 290 (mmHg)
